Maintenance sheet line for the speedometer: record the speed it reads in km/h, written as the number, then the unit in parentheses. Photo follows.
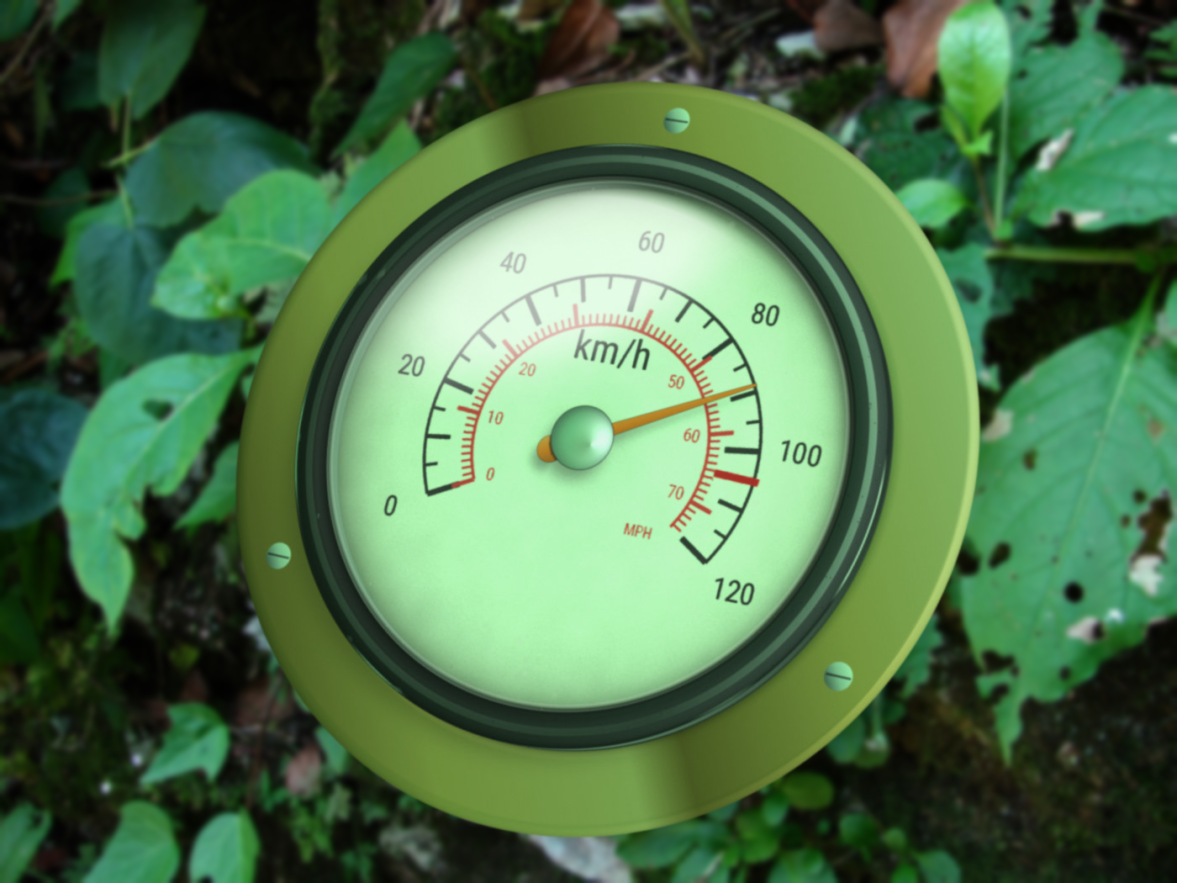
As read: 90 (km/h)
